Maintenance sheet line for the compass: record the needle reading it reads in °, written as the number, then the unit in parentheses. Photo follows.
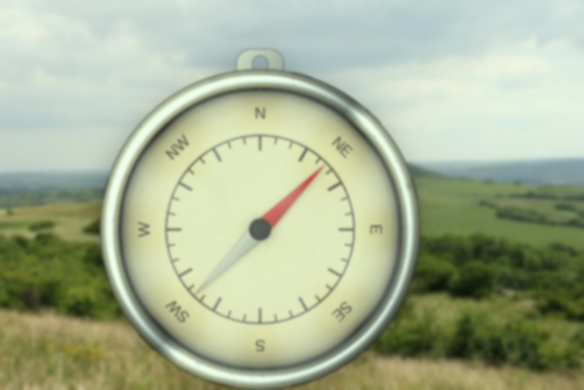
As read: 45 (°)
